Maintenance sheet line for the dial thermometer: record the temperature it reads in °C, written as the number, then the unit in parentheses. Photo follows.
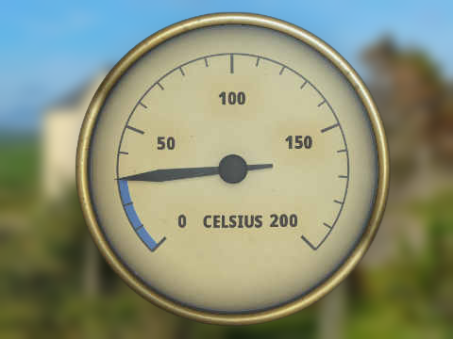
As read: 30 (°C)
